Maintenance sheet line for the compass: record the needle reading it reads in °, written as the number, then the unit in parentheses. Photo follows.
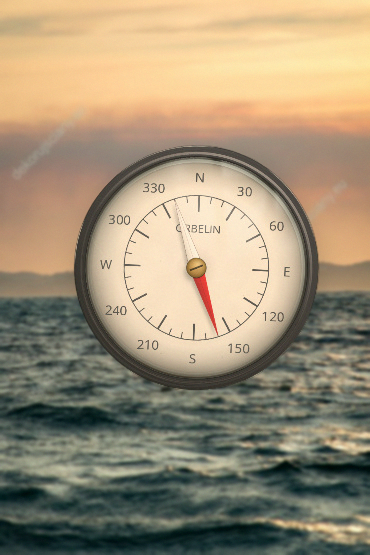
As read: 160 (°)
